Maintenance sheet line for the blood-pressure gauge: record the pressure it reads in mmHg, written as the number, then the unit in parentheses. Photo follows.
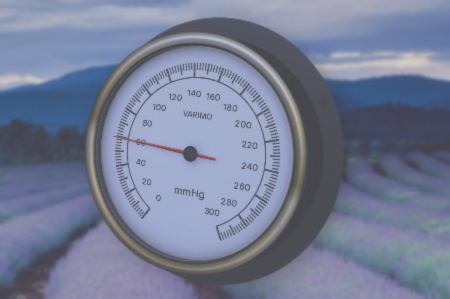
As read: 60 (mmHg)
